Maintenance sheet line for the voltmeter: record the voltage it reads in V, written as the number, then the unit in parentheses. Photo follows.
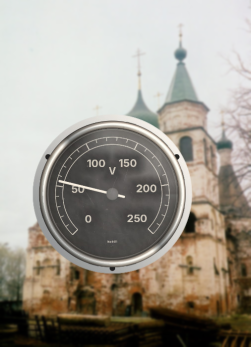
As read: 55 (V)
